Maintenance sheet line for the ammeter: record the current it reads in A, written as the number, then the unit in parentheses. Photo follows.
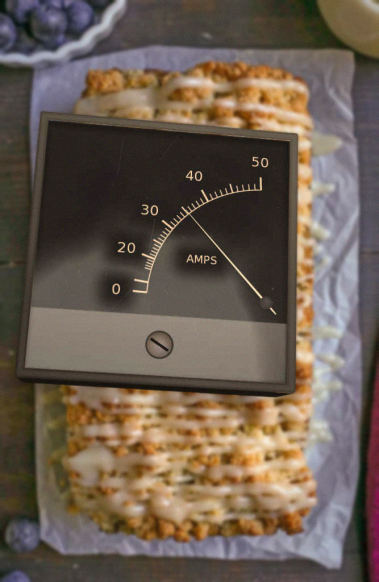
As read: 35 (A)
